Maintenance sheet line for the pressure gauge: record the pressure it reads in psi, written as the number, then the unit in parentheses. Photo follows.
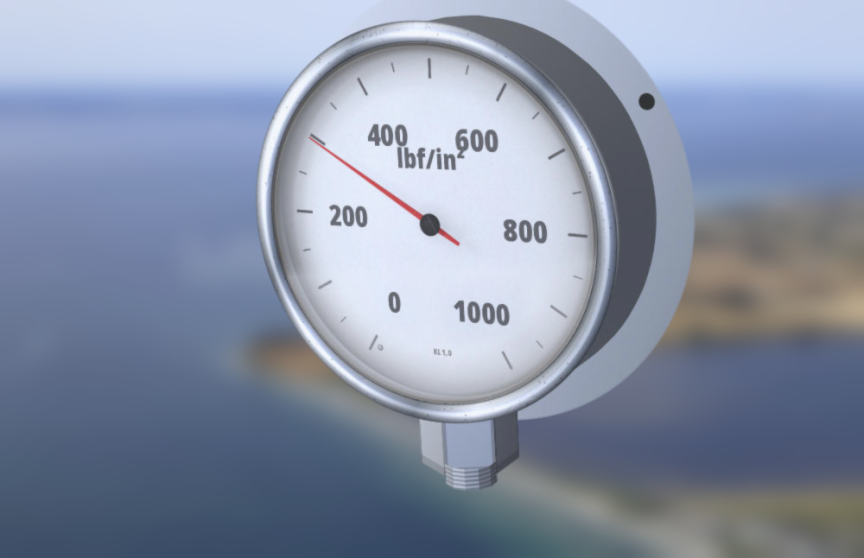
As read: 300 (psi)
